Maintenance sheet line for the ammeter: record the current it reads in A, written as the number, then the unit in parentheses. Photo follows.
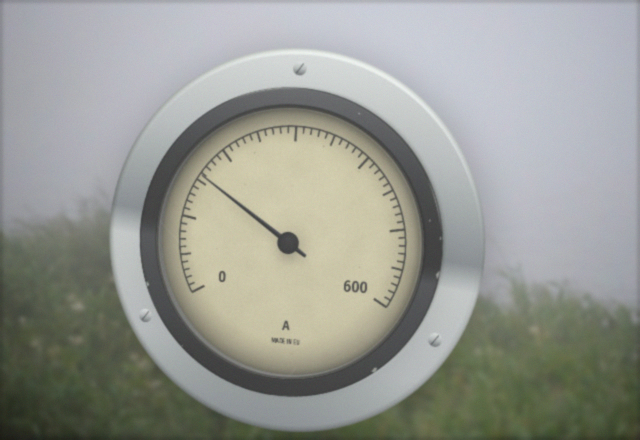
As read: 160 (A)
